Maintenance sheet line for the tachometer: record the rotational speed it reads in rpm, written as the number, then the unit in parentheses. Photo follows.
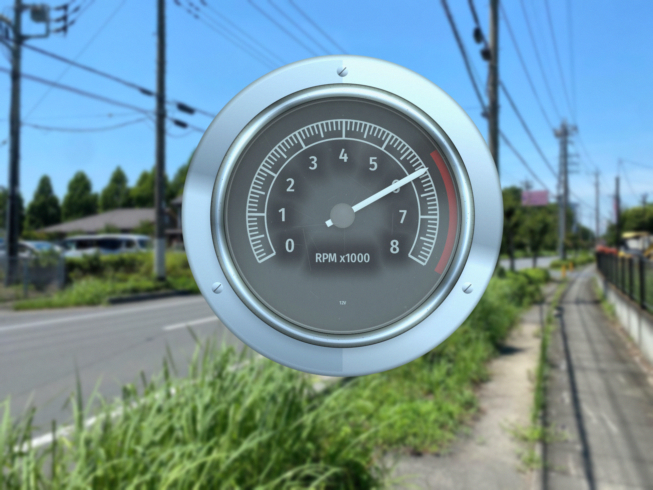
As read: 6000 (rpm)
